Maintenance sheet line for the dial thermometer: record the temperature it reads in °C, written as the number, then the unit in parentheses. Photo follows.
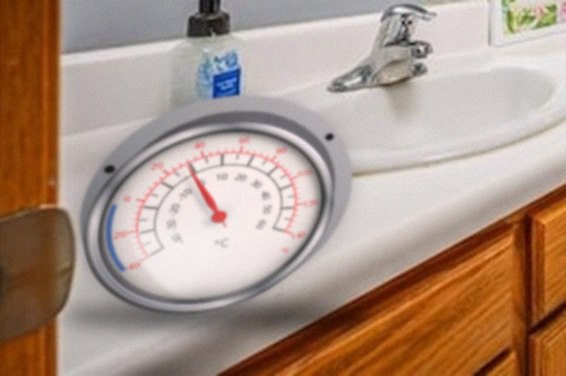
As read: 0 (°C)
